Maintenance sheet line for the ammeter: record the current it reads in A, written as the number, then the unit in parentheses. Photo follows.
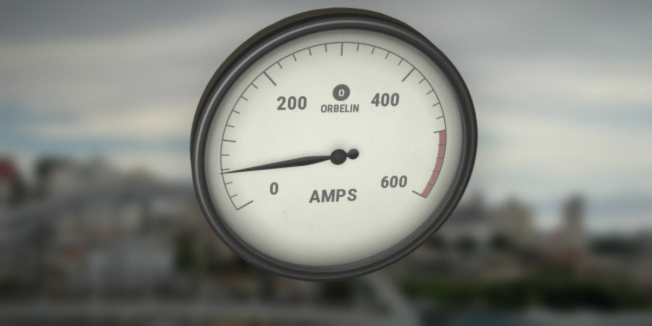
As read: 60 (A)
